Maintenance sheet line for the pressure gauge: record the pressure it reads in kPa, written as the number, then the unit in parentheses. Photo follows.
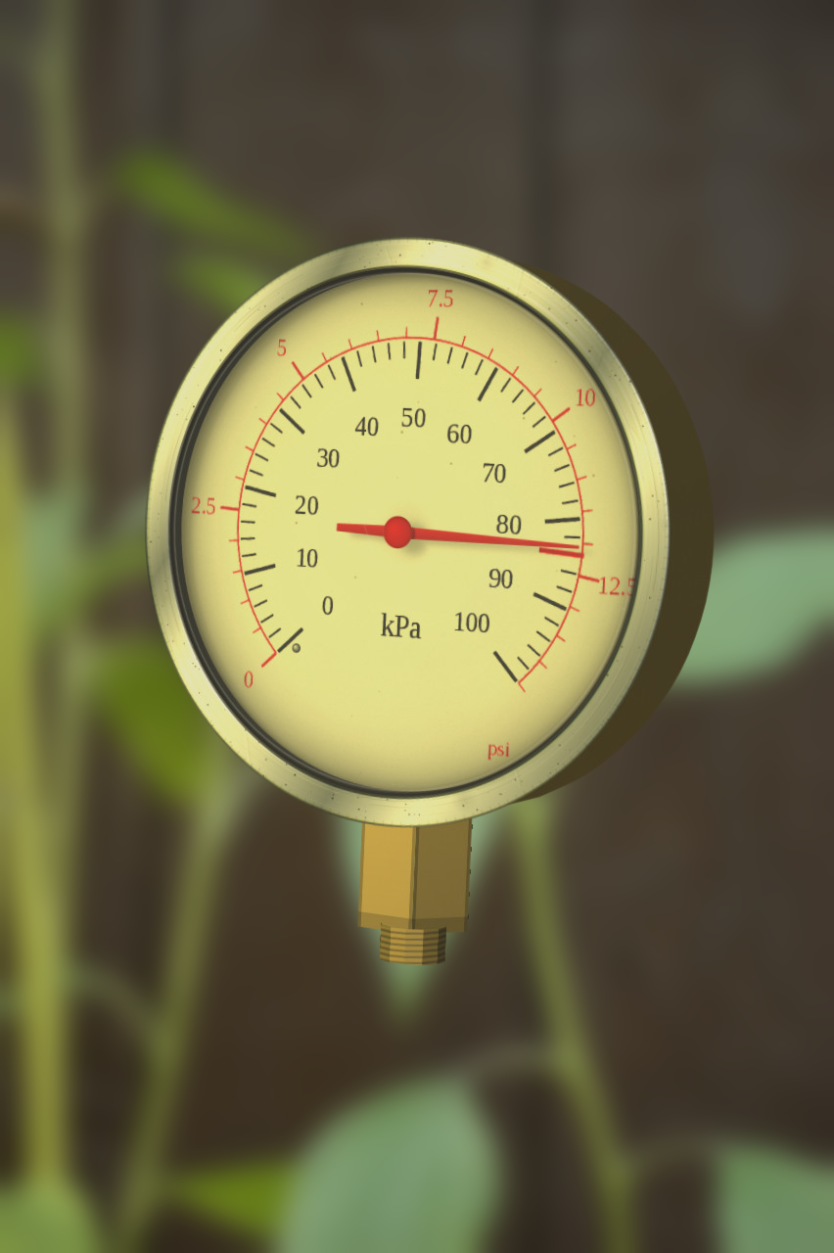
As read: 83 (kPa)
